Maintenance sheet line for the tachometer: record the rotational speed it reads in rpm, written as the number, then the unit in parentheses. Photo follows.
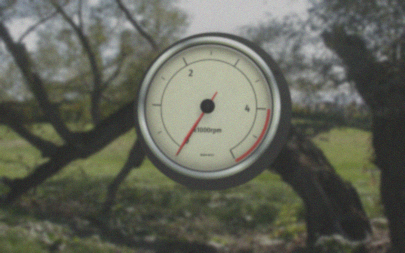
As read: 0 (rpm)
